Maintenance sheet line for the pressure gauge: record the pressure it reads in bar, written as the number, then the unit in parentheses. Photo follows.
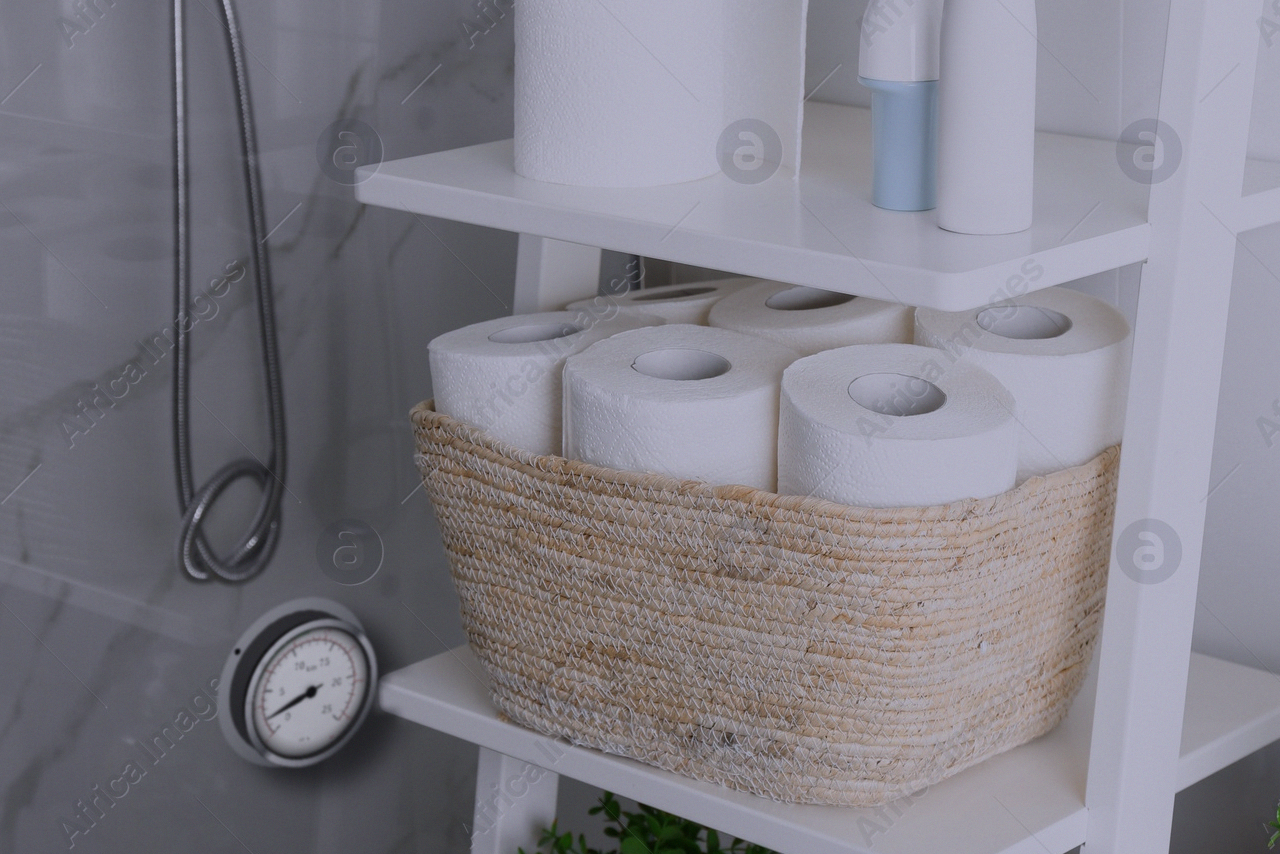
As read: 2 (bar)
